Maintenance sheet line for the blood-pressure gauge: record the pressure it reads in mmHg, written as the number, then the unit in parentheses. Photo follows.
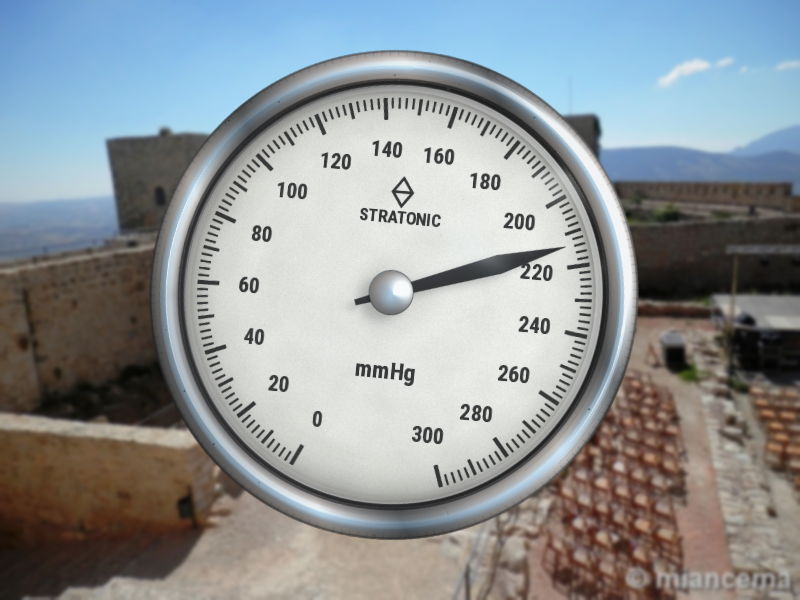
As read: 214 (mmHg)
